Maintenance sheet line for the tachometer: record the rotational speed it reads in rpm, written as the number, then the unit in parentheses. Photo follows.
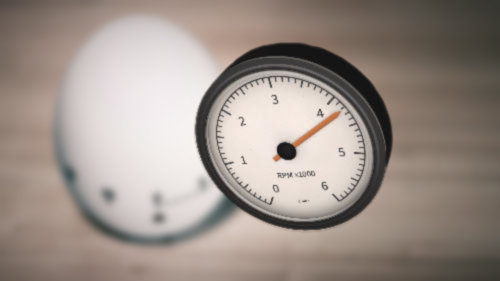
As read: 4200 (rpm)
